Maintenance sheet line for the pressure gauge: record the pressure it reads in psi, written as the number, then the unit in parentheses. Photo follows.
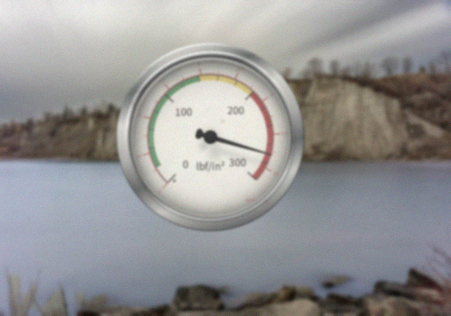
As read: 270 (psi)
